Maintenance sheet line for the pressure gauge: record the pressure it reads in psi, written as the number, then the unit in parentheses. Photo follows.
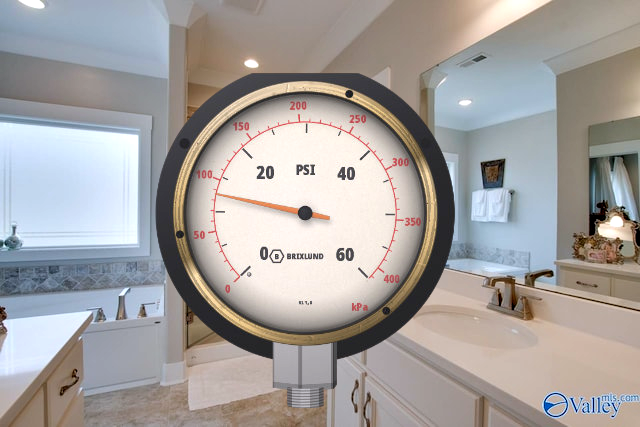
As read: 12.5 (psi)
